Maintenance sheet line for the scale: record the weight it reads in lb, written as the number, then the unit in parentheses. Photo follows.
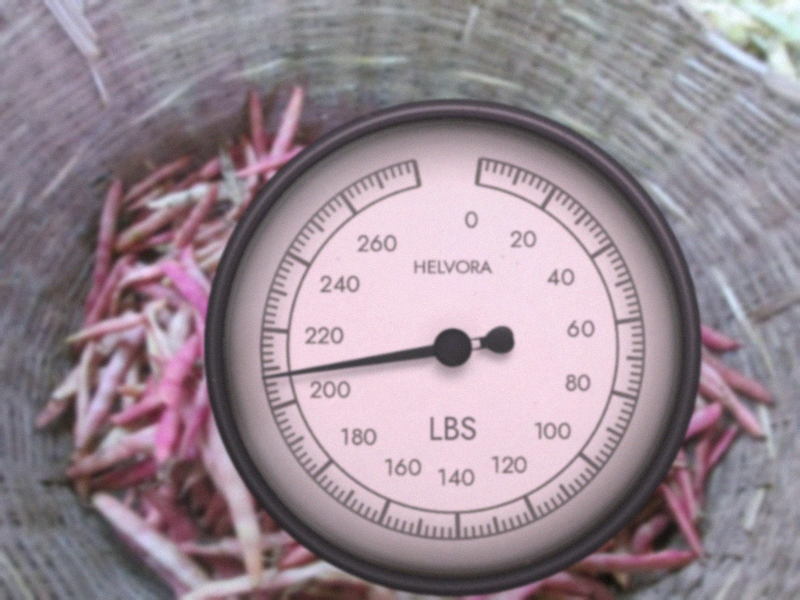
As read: 208 (lb)
